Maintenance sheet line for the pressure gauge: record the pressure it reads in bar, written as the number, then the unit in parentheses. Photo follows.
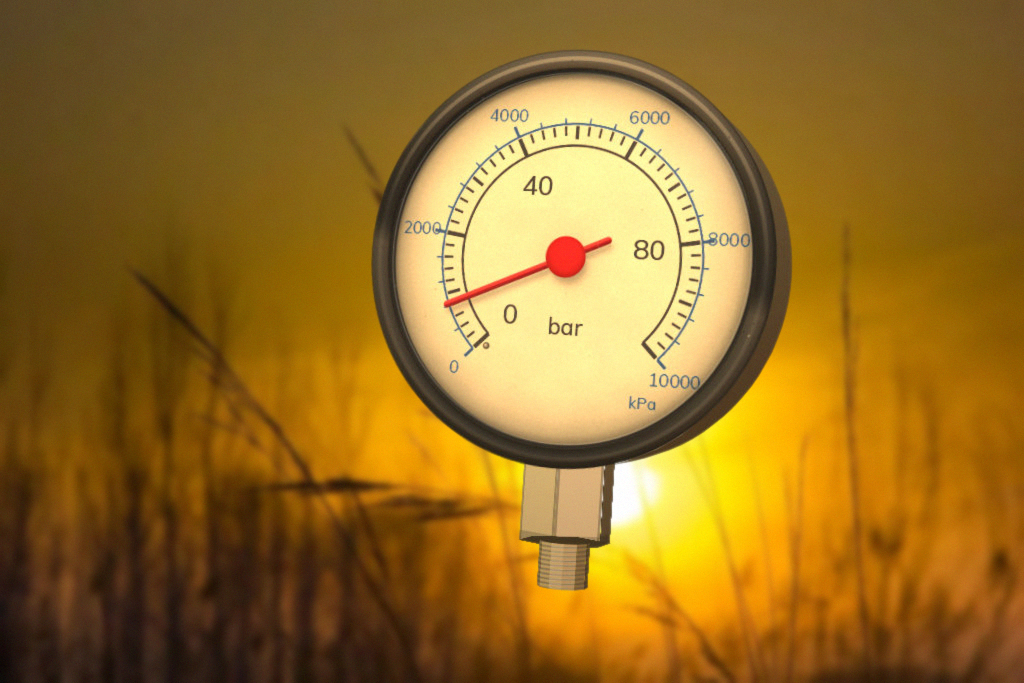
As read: 8 (bar)
